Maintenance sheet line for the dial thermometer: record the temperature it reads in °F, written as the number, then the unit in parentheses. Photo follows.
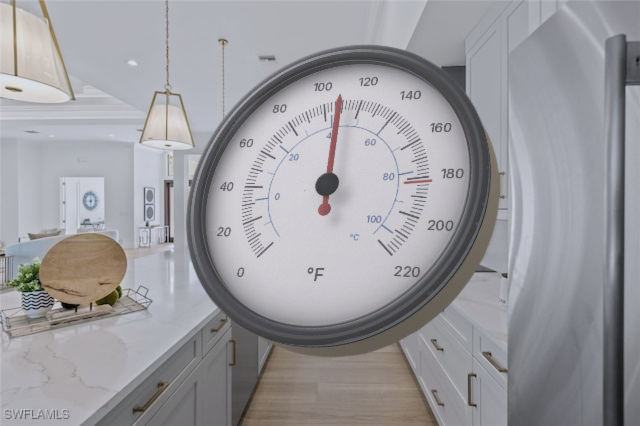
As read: 110 (°F)
